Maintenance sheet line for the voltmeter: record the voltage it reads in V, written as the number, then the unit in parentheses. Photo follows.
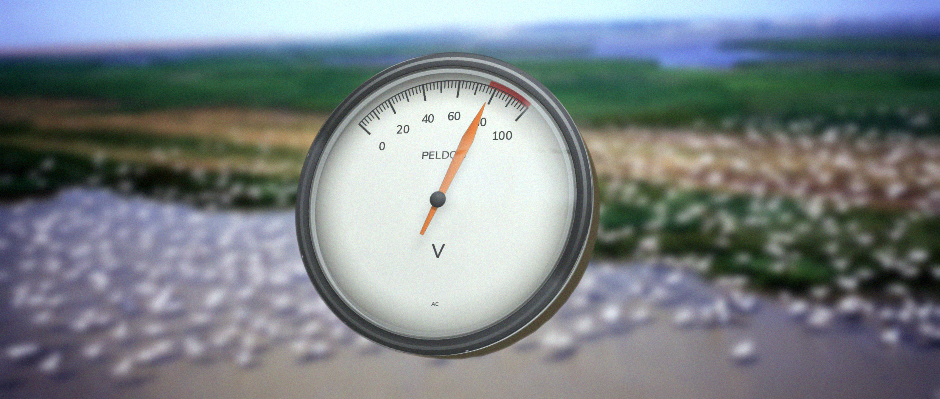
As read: 80 (V)
